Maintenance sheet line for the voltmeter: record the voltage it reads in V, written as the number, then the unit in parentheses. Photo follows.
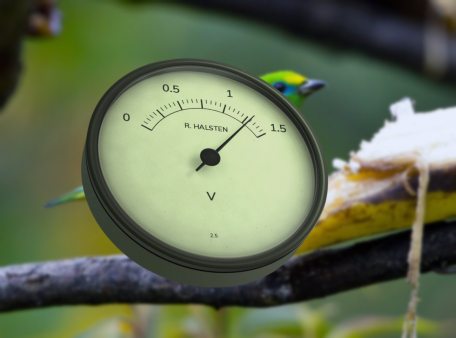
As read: 1.3 (V)
